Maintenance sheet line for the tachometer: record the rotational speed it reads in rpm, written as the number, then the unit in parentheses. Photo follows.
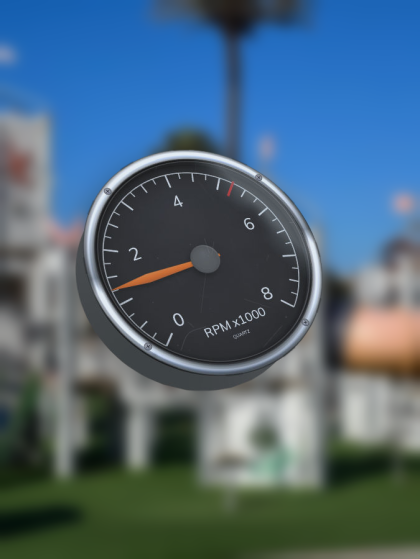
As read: 1250 (rpm)
